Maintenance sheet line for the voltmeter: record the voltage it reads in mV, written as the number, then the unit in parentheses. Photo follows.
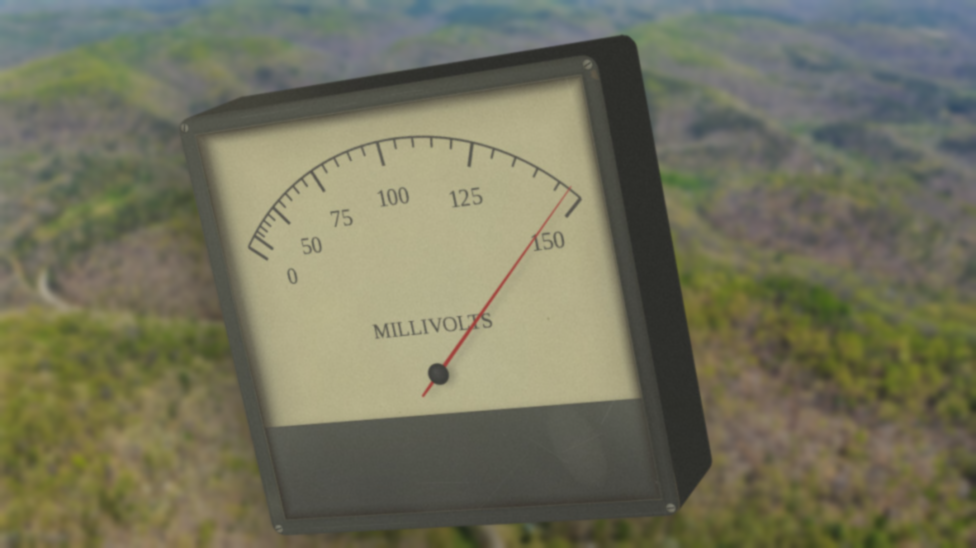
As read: 147.5 (mV)
